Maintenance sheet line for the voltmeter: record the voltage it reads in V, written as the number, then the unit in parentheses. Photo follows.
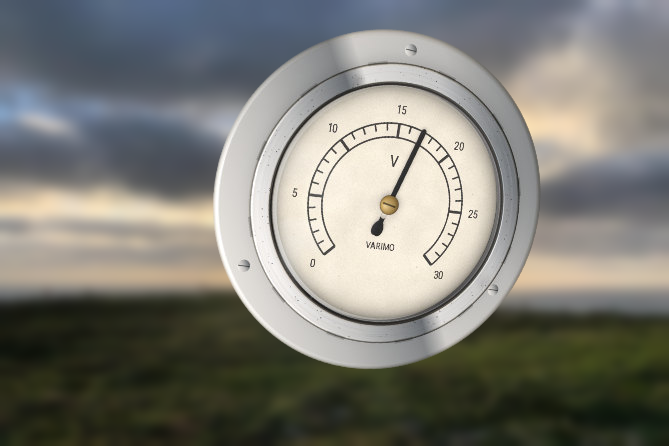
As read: 17 (V)
